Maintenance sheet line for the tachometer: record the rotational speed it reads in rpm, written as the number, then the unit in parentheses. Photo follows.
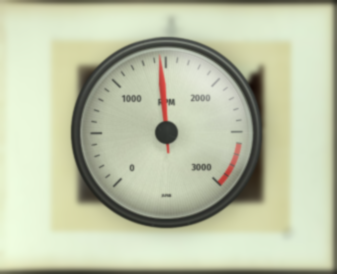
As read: 1450 (rpm)
